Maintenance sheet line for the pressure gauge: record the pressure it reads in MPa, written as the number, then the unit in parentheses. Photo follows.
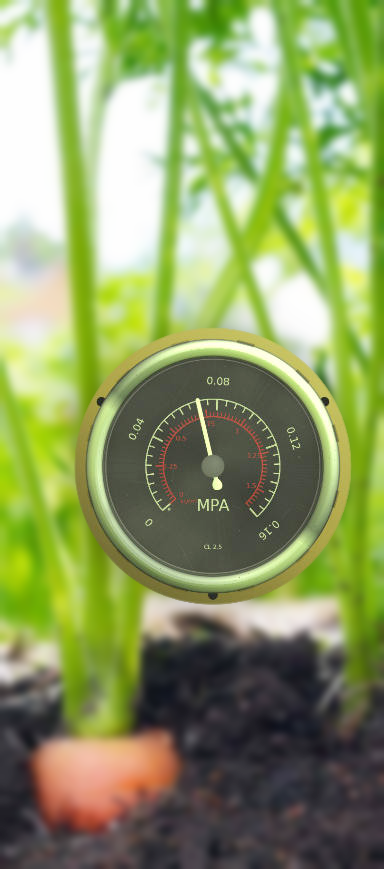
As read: 0.07 (MPa)
